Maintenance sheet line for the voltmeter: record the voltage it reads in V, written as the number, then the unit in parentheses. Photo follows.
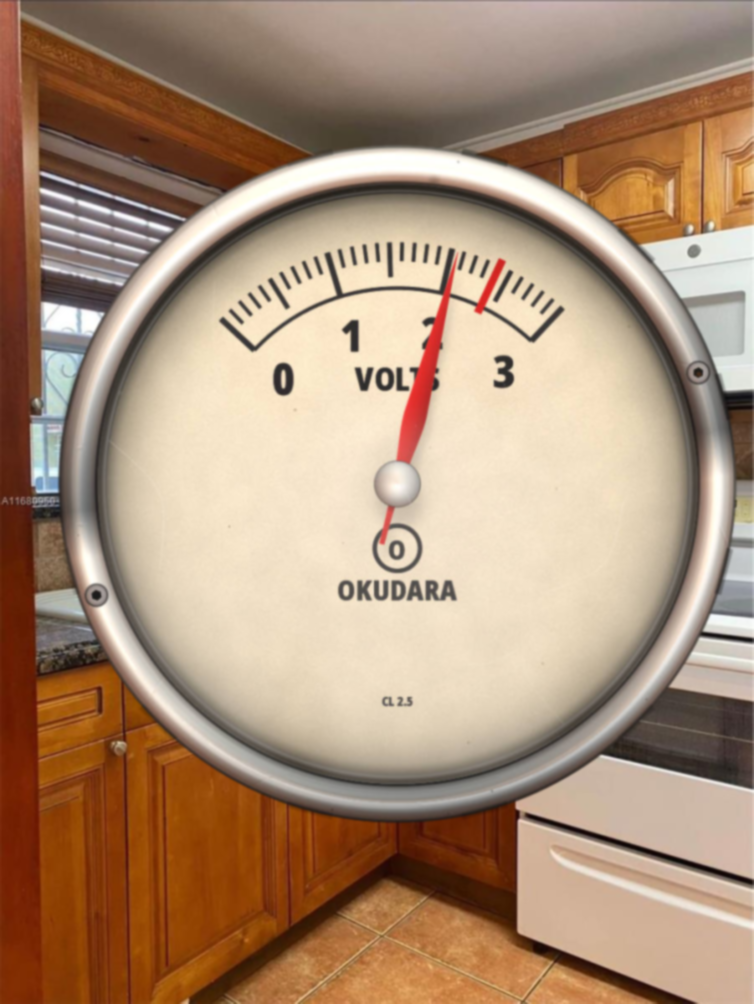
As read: 2.05 (V)
